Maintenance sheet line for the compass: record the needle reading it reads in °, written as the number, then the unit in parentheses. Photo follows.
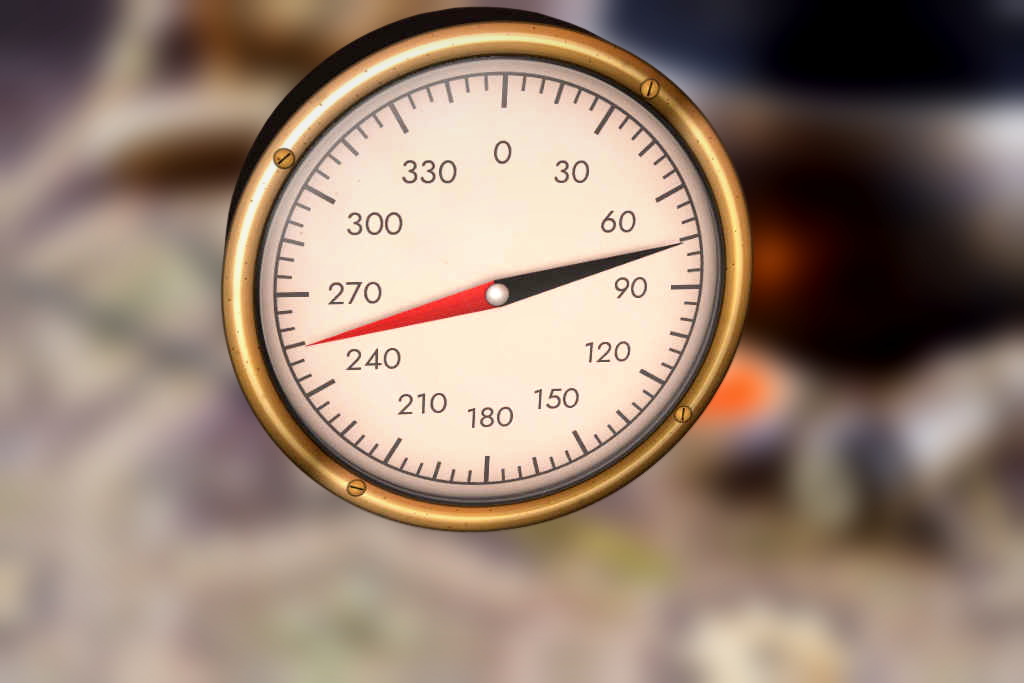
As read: 255 (°)
